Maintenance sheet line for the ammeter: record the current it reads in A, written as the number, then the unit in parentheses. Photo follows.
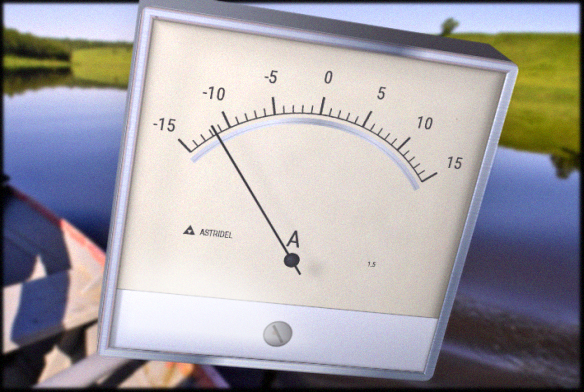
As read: -11.5 (A)
